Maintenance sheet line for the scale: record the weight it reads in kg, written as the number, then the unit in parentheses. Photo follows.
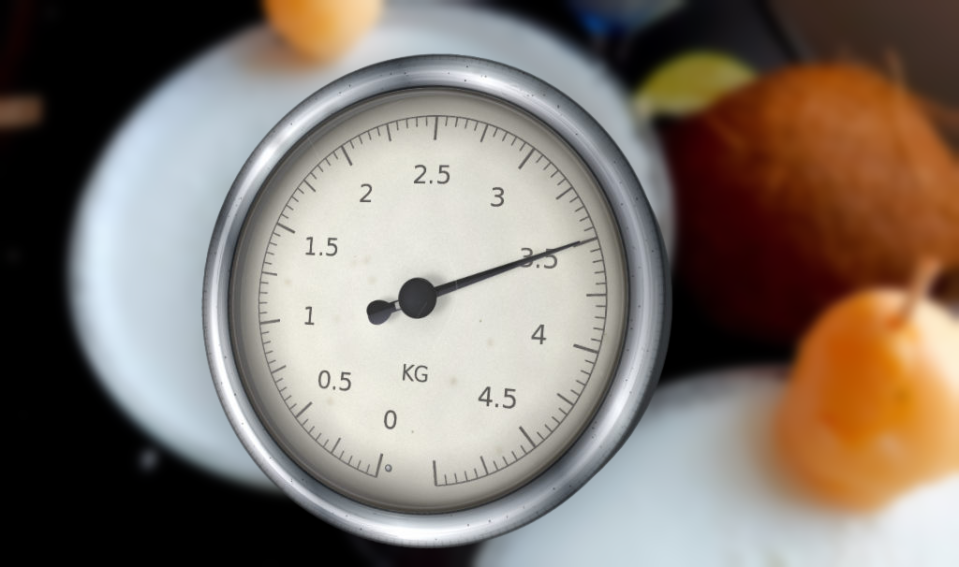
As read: 3.5 (kg)
